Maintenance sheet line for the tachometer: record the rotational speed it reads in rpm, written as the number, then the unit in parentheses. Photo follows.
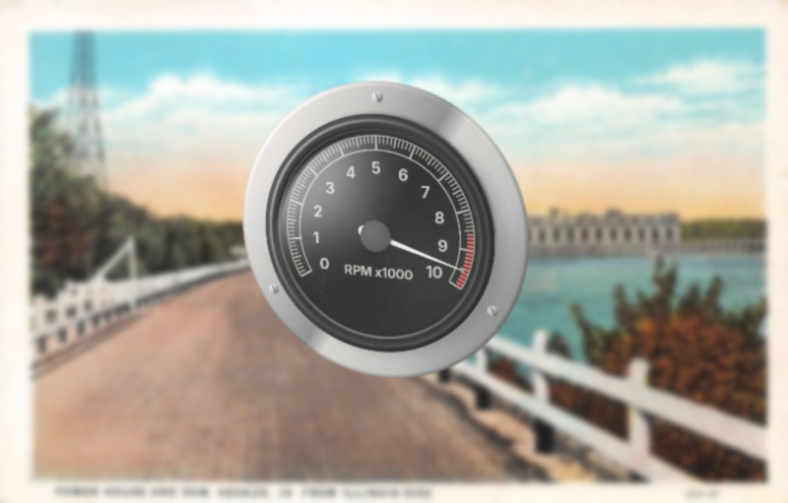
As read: 9500 (rpm)
